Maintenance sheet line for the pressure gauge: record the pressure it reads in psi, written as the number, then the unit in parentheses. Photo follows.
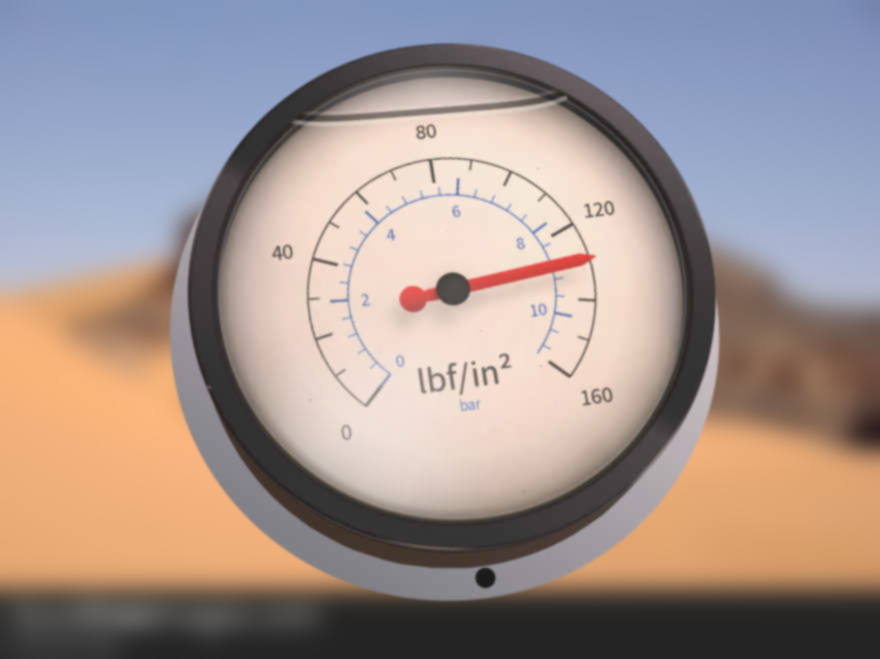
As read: 130 (psi)
